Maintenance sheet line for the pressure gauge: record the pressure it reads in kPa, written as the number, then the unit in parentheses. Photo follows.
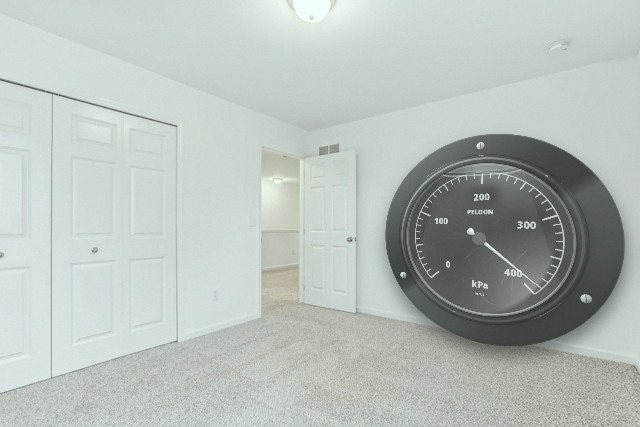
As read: 390 (kPa)
